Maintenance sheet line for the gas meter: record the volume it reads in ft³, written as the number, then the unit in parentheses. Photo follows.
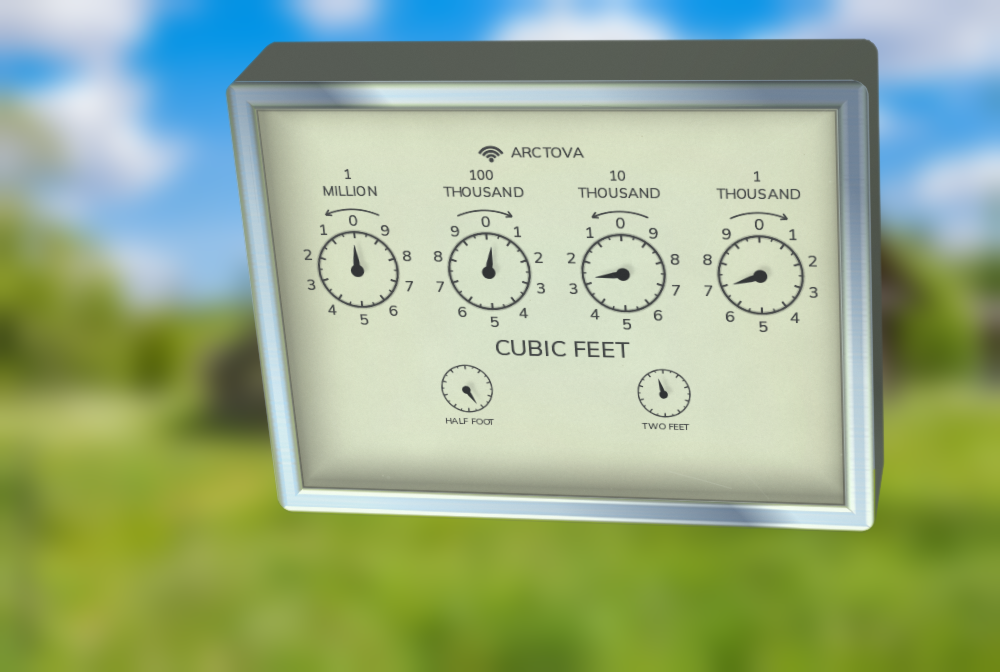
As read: 2700 (ft³)
